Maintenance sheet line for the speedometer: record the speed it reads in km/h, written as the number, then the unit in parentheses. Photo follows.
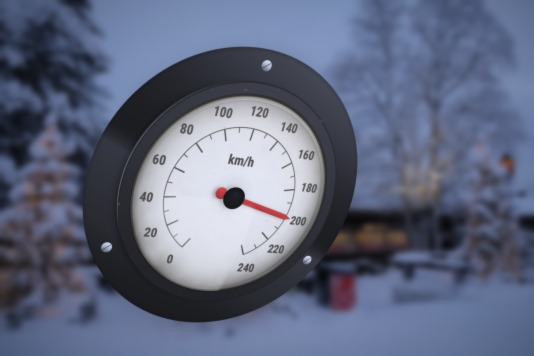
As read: 200 (km/h)
